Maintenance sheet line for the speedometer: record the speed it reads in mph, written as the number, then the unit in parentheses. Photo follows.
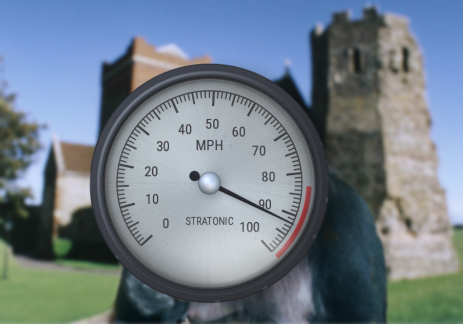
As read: 92 (mph)
